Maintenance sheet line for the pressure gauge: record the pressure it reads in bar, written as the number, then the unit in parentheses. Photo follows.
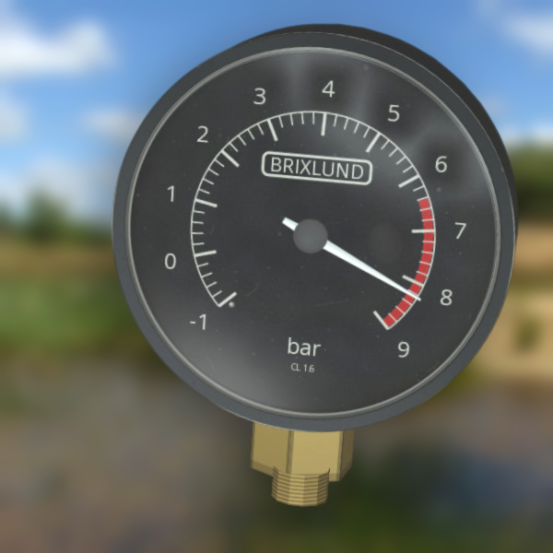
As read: 8.2 (bar)
